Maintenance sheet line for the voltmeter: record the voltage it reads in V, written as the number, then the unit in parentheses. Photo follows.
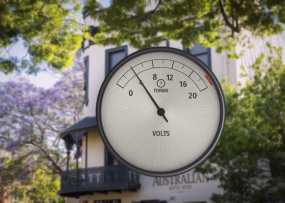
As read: 4 (V)
